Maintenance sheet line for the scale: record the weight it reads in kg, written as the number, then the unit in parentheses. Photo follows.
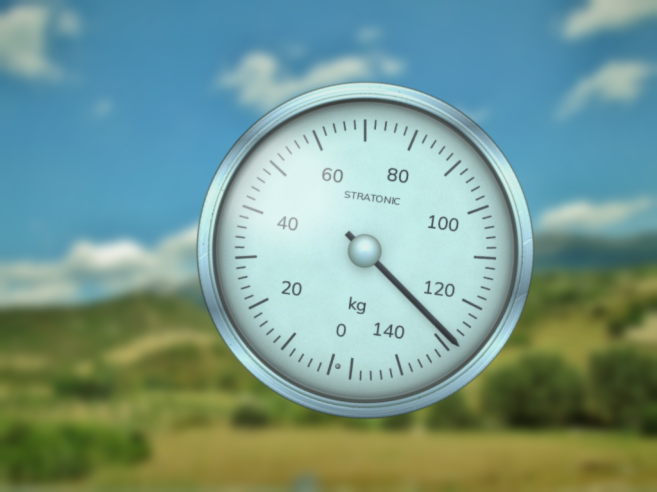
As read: 128 (kg)
